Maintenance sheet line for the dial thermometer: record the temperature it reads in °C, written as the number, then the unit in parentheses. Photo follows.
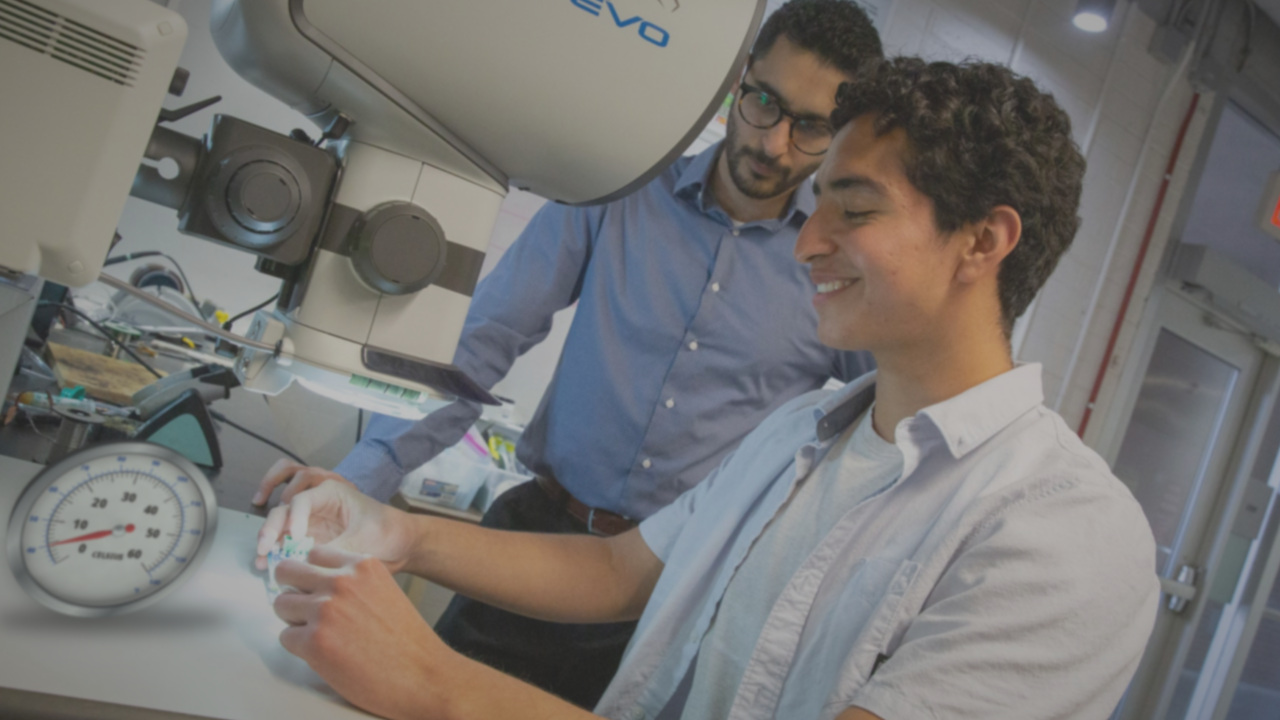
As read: 5 (°C)
